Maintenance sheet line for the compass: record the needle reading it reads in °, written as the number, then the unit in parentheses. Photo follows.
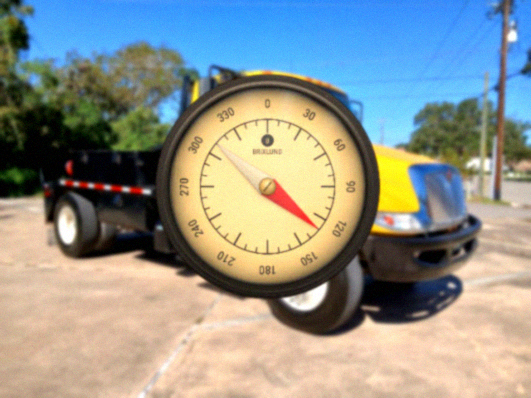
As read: 130 (°)
